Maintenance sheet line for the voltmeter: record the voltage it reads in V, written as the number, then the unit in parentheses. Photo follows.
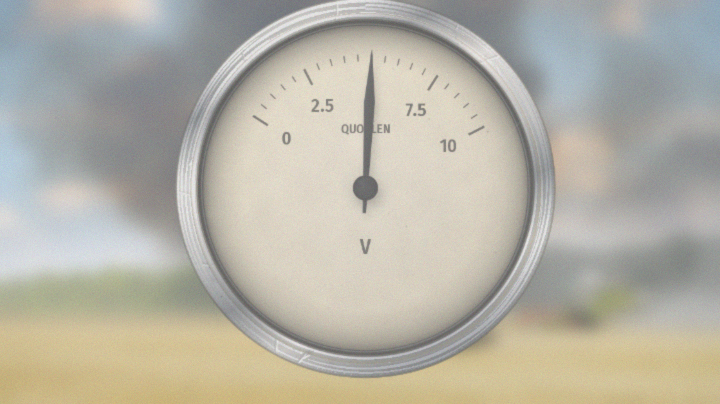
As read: 5 (V)
